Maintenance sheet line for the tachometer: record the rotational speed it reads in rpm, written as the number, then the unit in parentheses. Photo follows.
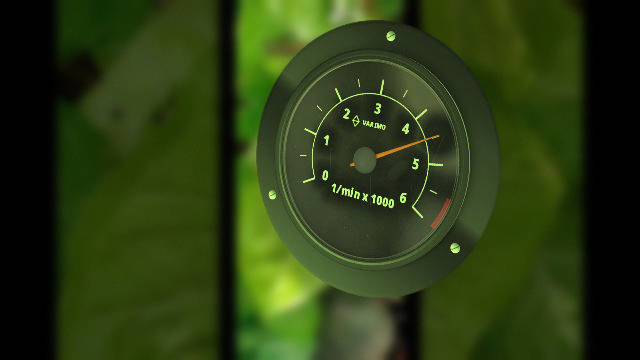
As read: 4500 (rpm)
